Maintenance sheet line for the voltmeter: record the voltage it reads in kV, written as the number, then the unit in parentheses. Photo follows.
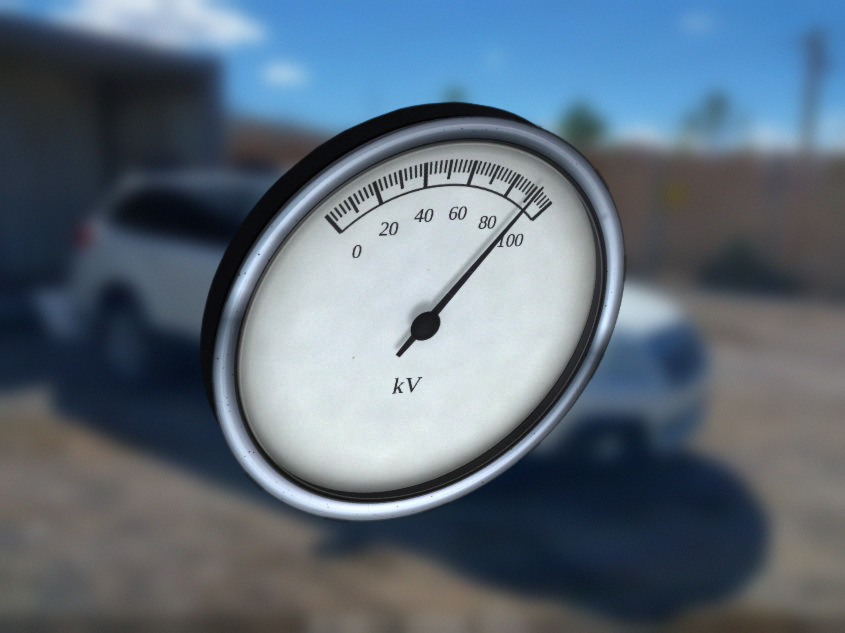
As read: 90 (kV)
